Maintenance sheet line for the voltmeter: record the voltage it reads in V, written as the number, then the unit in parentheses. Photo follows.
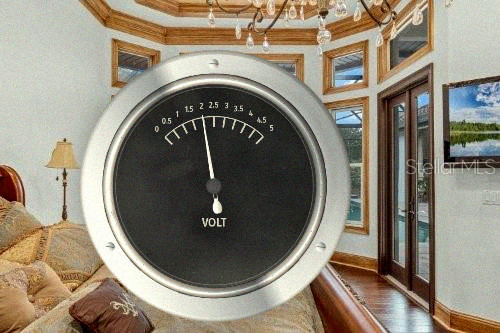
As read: 2 (V)
